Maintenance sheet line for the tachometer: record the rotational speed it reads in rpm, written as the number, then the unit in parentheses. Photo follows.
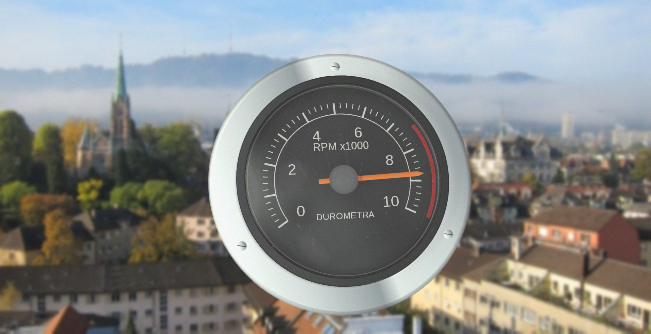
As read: 8800 (rpm)
